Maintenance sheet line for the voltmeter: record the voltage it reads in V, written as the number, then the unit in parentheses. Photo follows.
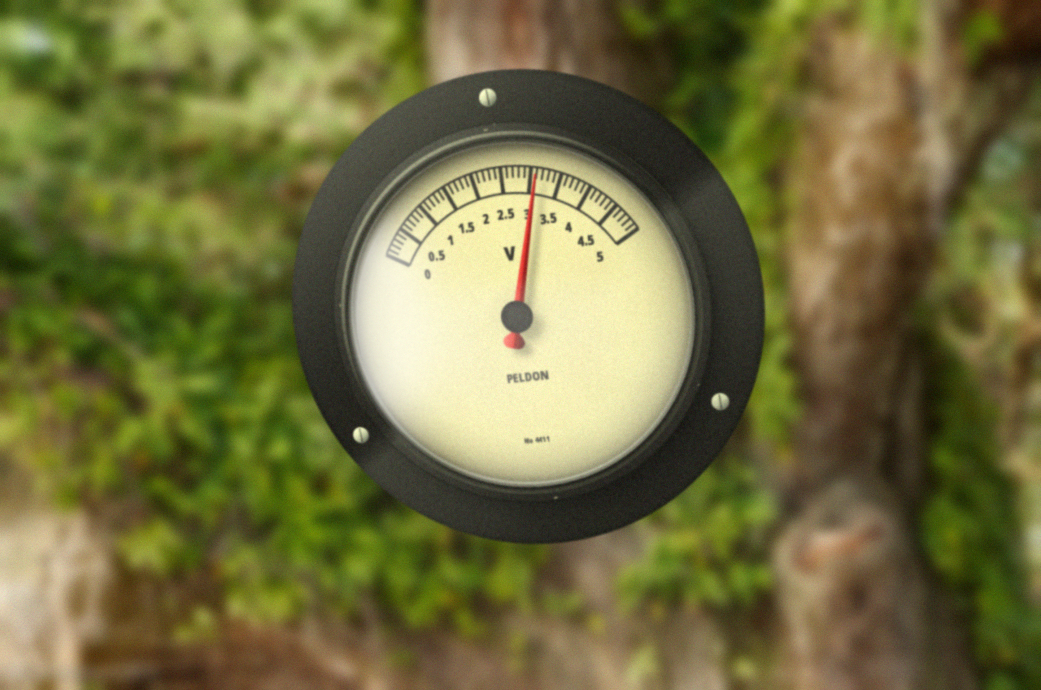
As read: 3.1 (V)
